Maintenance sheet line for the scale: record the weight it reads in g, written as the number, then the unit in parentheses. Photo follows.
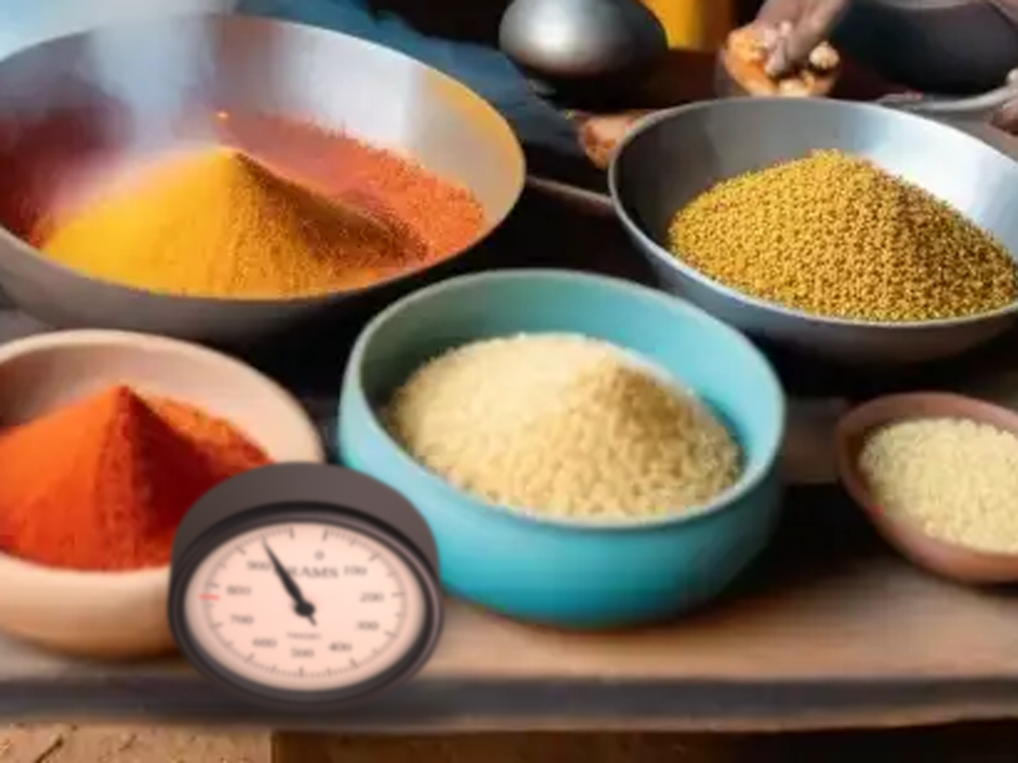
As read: 950 (g)
